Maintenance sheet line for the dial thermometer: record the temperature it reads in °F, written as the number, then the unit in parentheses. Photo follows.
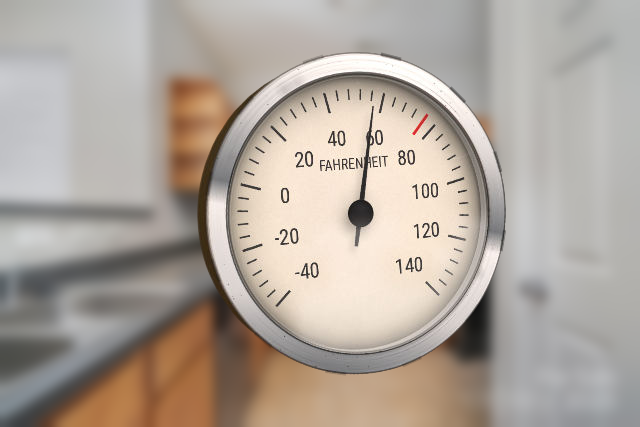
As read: 56 (°F)
